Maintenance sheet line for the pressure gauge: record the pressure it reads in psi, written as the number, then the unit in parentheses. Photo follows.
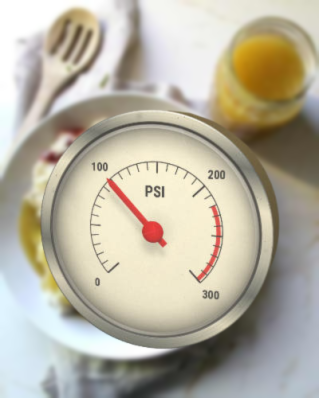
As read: 100 (psi)
